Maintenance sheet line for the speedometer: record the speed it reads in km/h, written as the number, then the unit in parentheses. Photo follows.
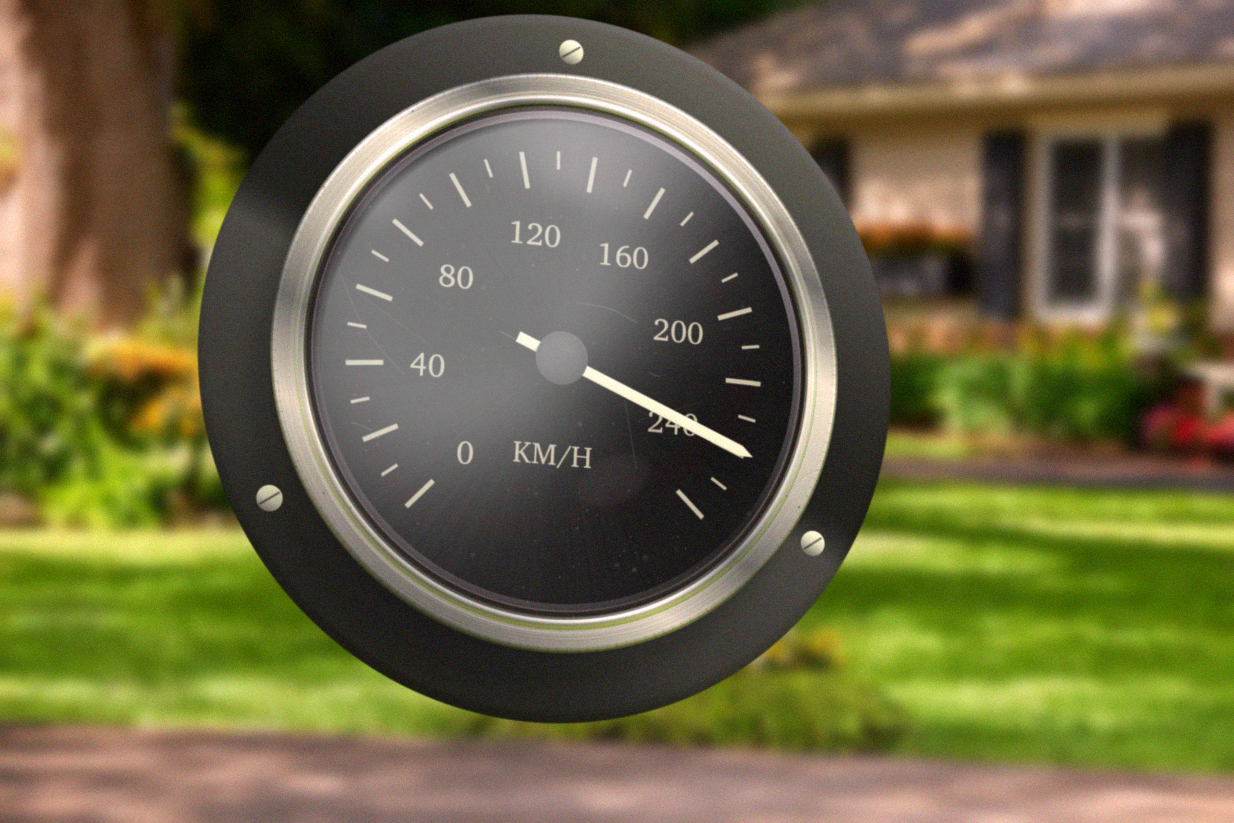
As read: 240 (km/h)
